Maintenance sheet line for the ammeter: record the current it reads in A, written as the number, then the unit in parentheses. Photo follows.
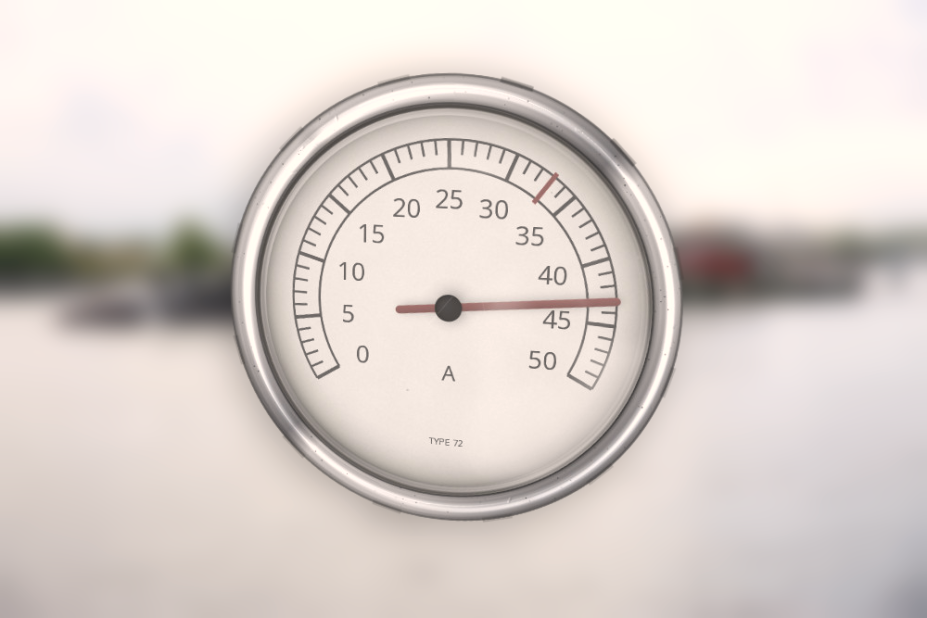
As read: 43 (A)
